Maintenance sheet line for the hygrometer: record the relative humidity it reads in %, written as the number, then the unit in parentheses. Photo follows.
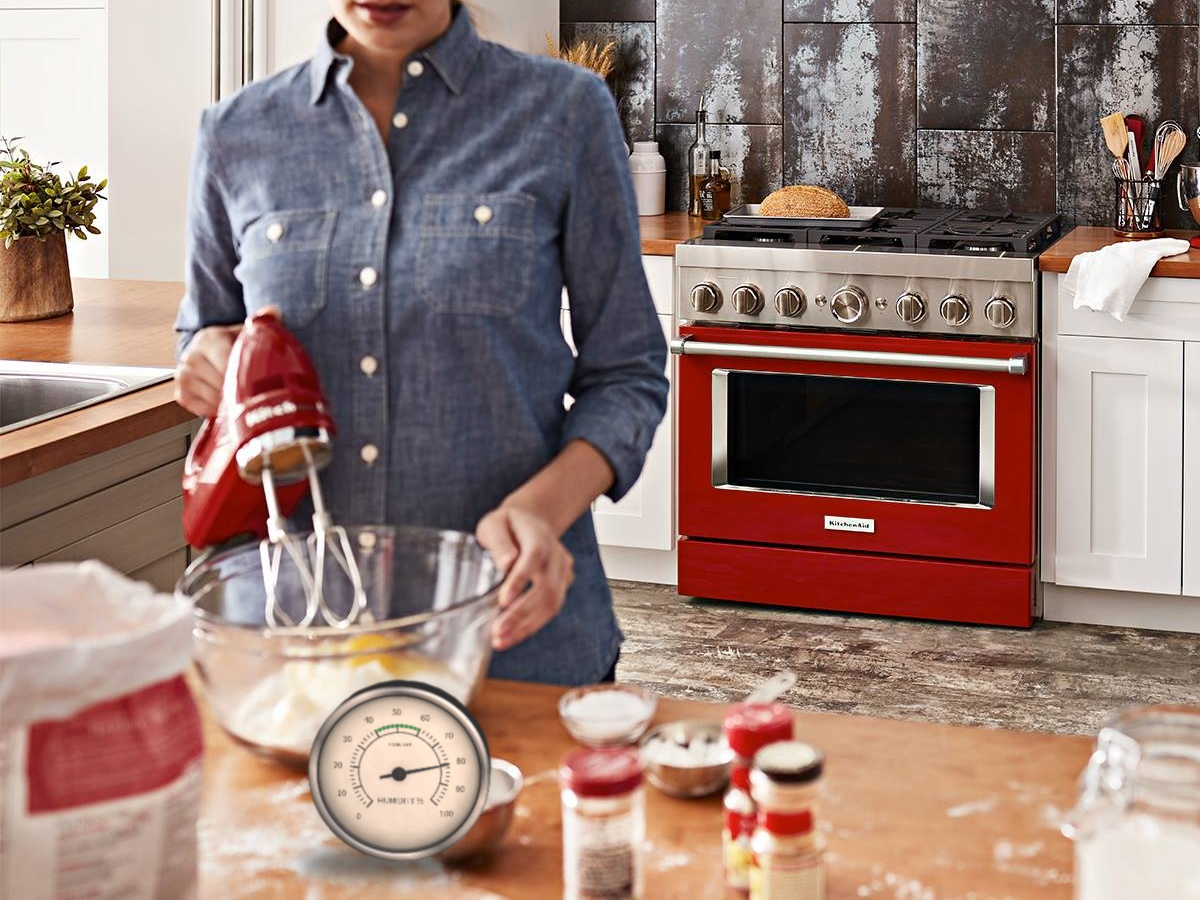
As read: 80 (%)
